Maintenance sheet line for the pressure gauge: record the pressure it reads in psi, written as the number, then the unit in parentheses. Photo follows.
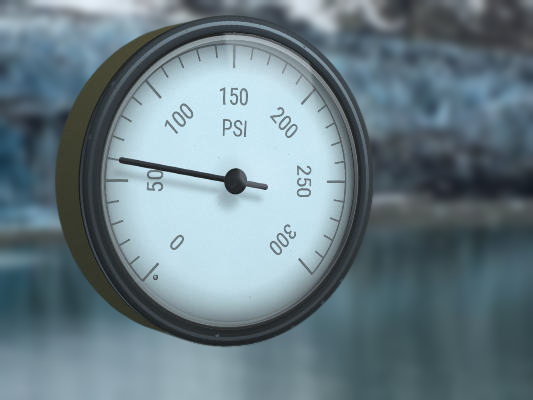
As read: 60 (psi)
